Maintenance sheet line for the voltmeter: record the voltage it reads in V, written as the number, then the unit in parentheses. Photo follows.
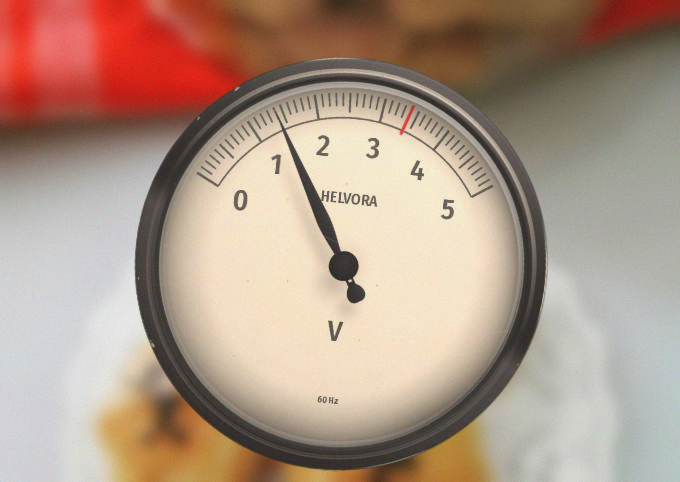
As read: 1.4 (V)
